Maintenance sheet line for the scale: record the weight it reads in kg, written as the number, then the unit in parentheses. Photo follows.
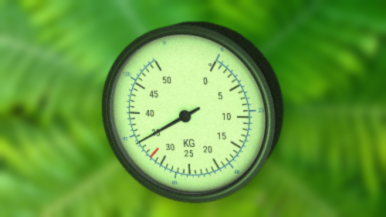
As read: 35 (kg)
